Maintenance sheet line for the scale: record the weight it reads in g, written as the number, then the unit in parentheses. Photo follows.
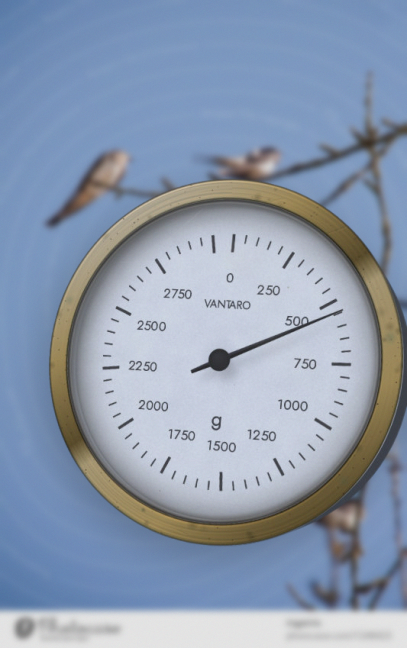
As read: 550 (g)
